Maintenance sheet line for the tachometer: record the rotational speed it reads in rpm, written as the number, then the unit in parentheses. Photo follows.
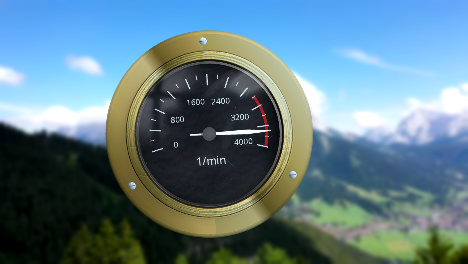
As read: 3700 (rpm)
